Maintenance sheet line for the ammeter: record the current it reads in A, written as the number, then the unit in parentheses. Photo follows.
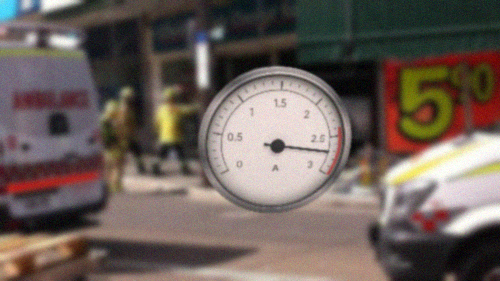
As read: 2.7 (A)
